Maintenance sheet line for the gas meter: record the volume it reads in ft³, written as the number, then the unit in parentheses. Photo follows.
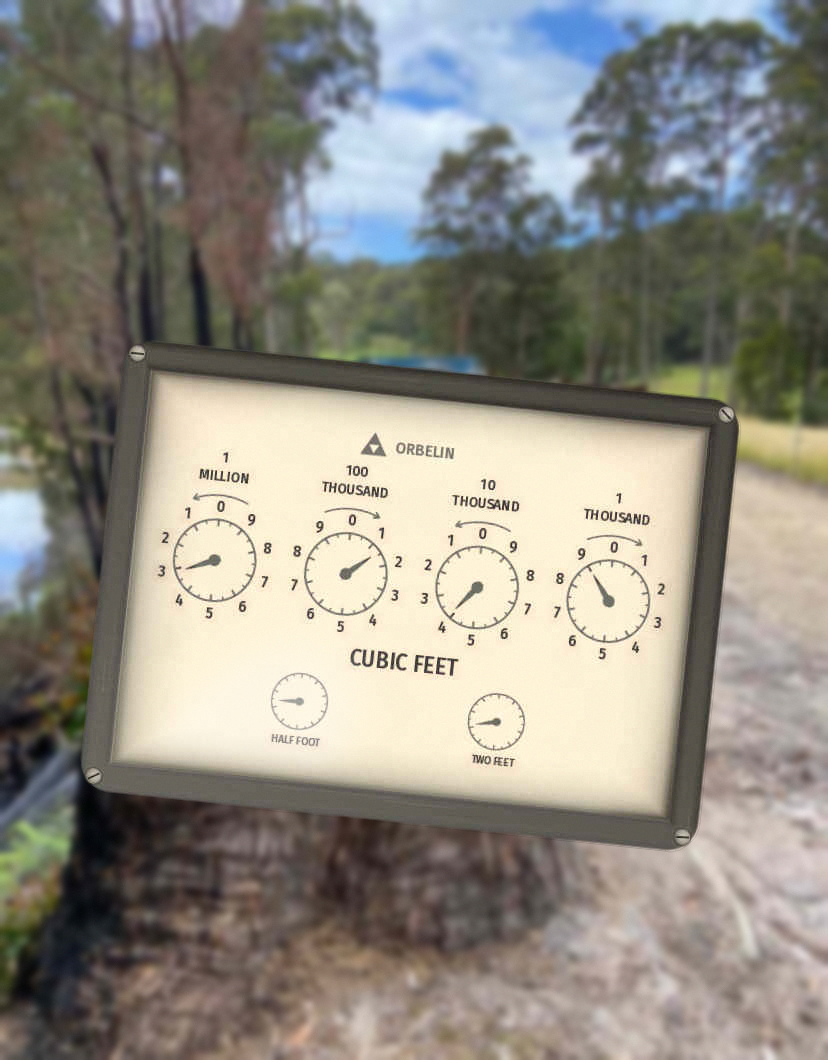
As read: 313900 (ft³)
